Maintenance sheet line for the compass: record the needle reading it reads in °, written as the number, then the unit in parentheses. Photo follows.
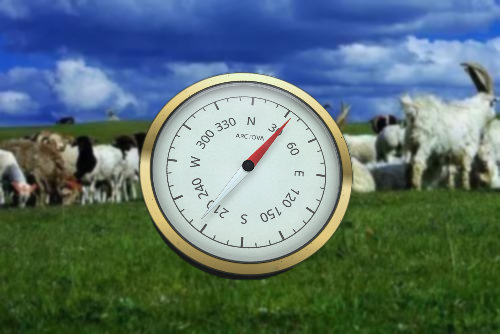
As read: 35 (°)
